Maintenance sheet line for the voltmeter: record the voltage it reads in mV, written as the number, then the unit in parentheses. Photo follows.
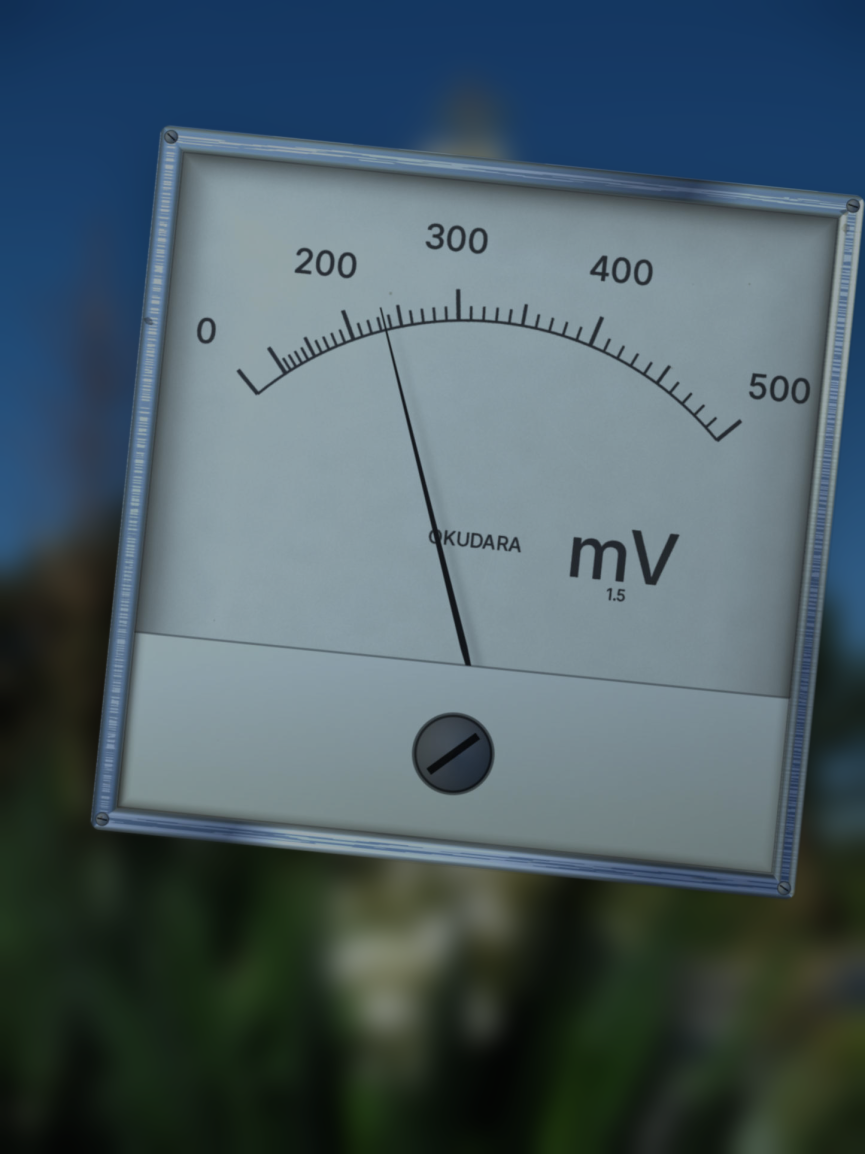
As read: 235 (mV)
